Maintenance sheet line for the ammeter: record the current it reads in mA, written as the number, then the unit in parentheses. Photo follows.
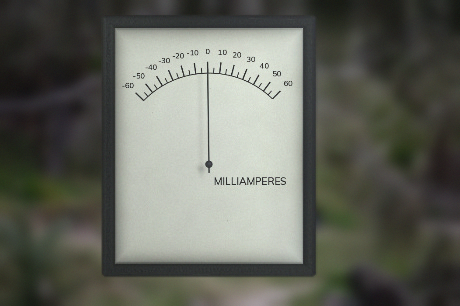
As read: 0 (mA)
